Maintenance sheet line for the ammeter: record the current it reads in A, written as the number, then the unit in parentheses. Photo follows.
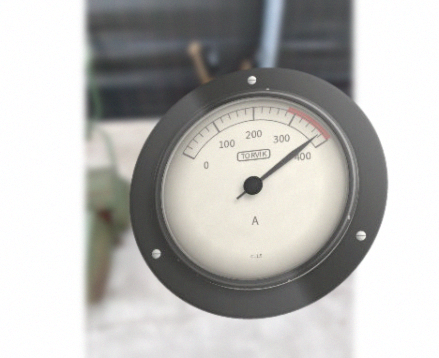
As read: 380 (A)
